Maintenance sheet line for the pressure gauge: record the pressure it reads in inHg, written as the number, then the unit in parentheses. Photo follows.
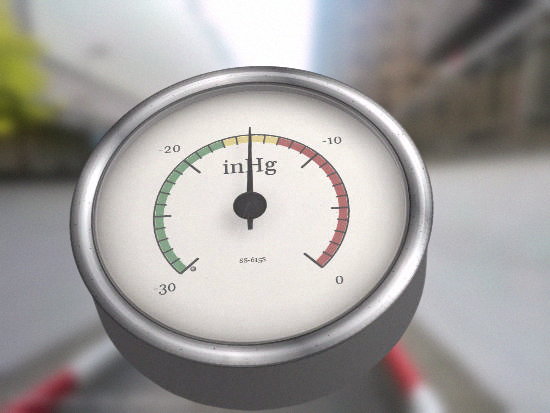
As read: -15 (inHg)
